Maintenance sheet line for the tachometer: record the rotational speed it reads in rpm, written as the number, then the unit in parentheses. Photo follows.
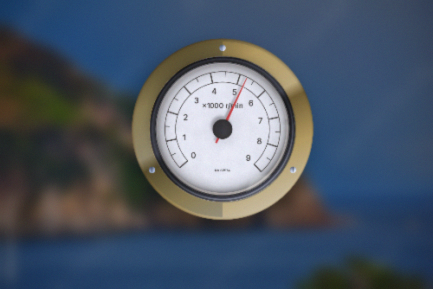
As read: 5250 (rpm)
